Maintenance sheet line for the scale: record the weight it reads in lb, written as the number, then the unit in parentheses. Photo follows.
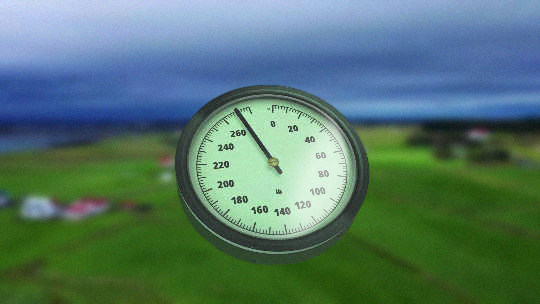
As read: 270 (lb)
